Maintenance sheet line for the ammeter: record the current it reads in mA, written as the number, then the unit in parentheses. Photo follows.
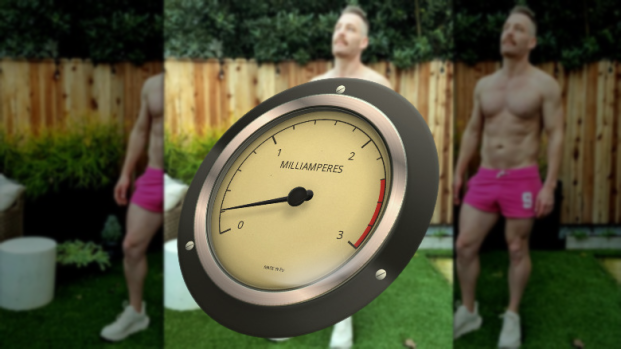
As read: 0.2 (mA)
